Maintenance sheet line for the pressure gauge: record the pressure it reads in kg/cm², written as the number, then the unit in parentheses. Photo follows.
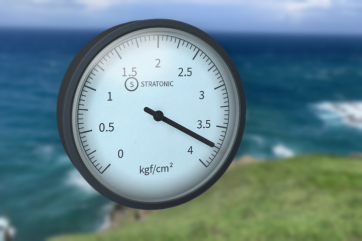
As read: 3.75 (kg/cm²)
